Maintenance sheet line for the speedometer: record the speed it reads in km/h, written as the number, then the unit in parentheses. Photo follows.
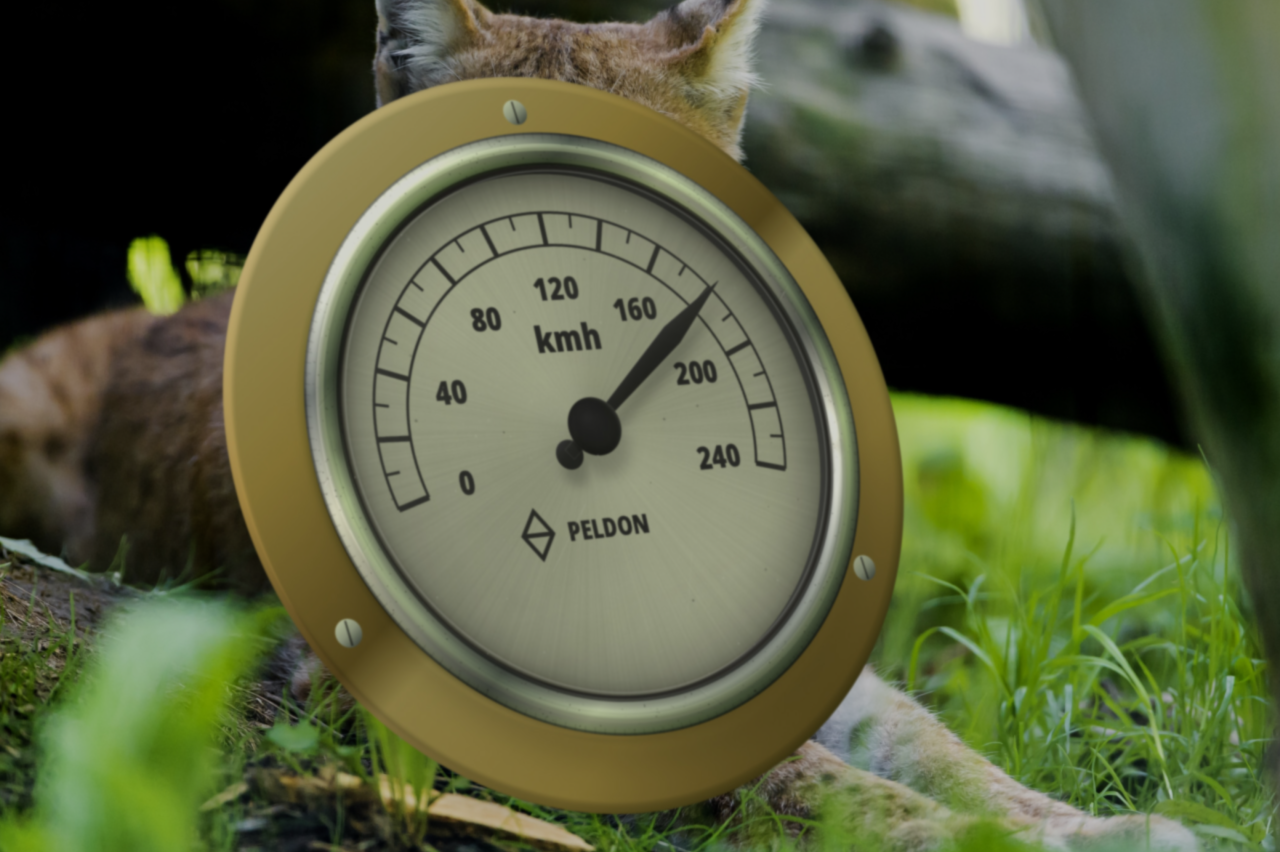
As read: 180 (km/h)
